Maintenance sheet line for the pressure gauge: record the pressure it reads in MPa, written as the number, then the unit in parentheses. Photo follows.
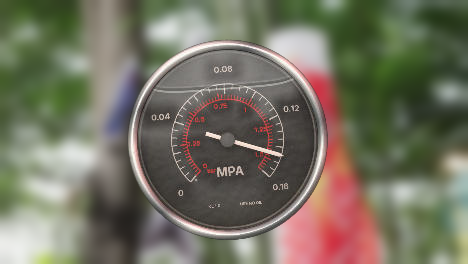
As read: 0.145 (MPa)
